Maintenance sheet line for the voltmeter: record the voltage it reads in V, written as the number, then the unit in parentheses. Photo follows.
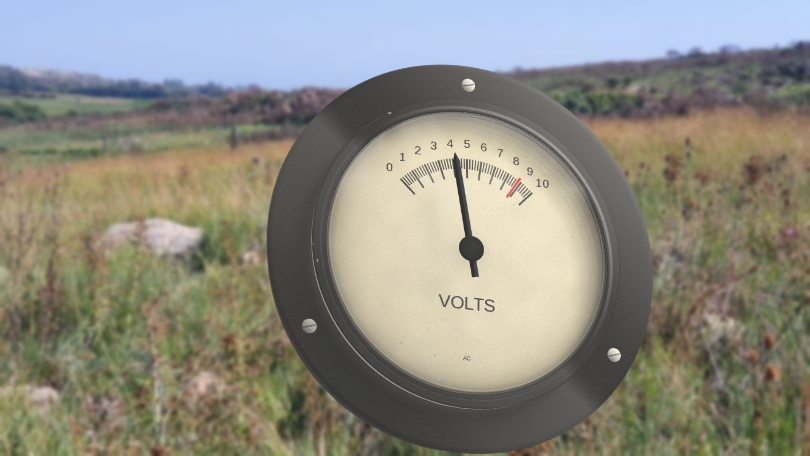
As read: 4 (V)
